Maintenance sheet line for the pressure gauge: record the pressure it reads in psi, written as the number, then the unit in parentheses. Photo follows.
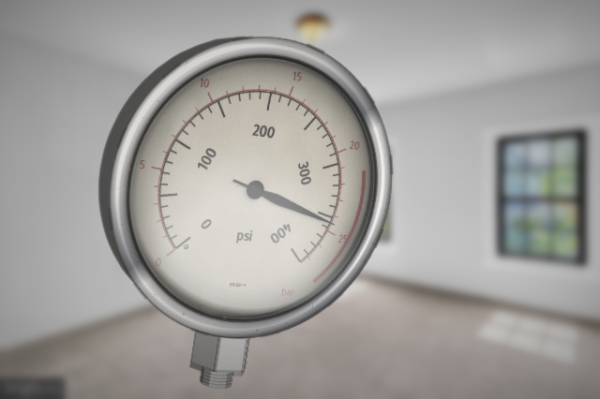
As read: 355 (psi)
